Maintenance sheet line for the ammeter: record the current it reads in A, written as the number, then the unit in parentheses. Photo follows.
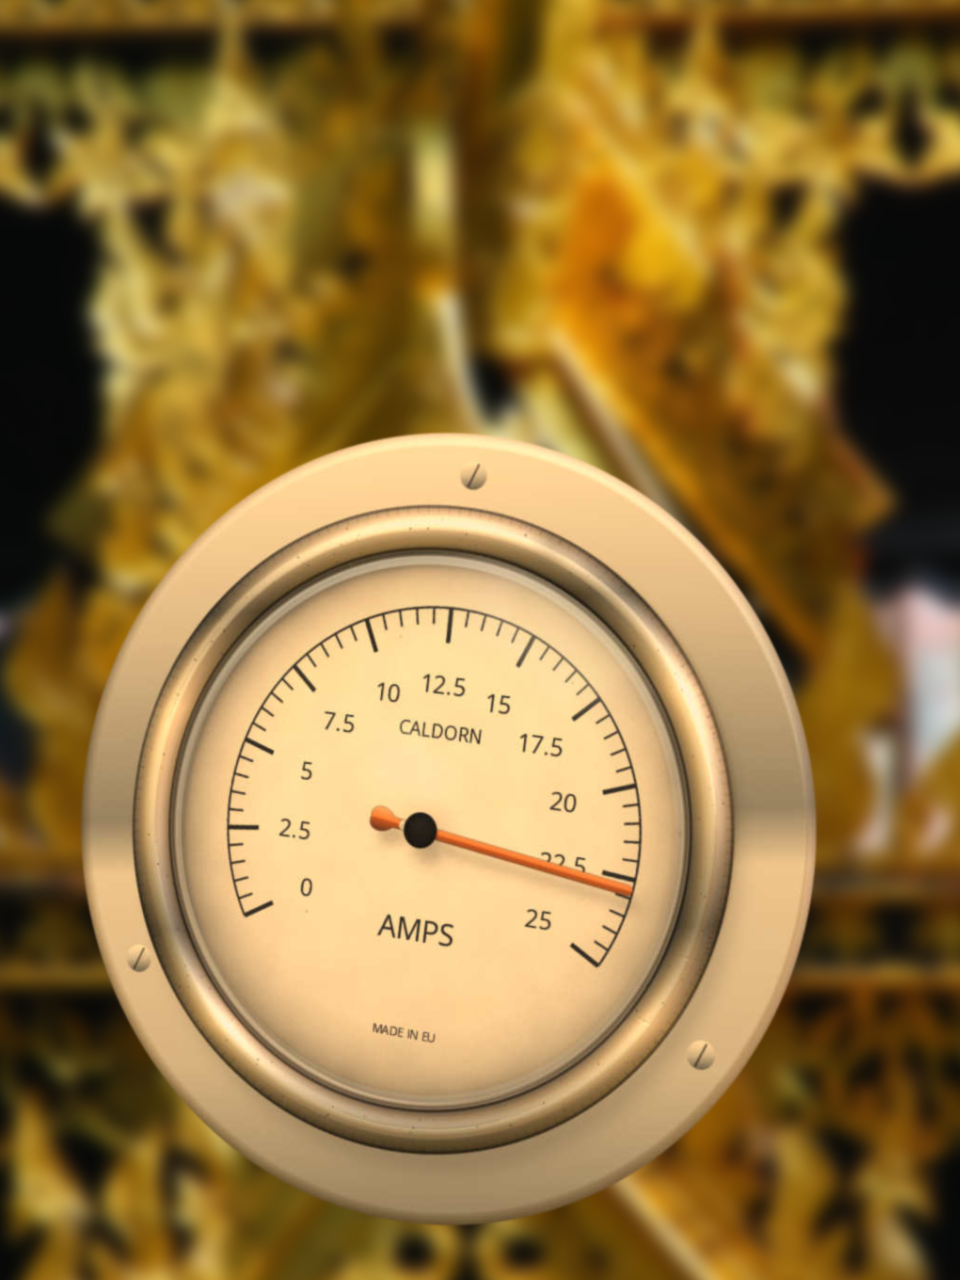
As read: 22.75 (A)
